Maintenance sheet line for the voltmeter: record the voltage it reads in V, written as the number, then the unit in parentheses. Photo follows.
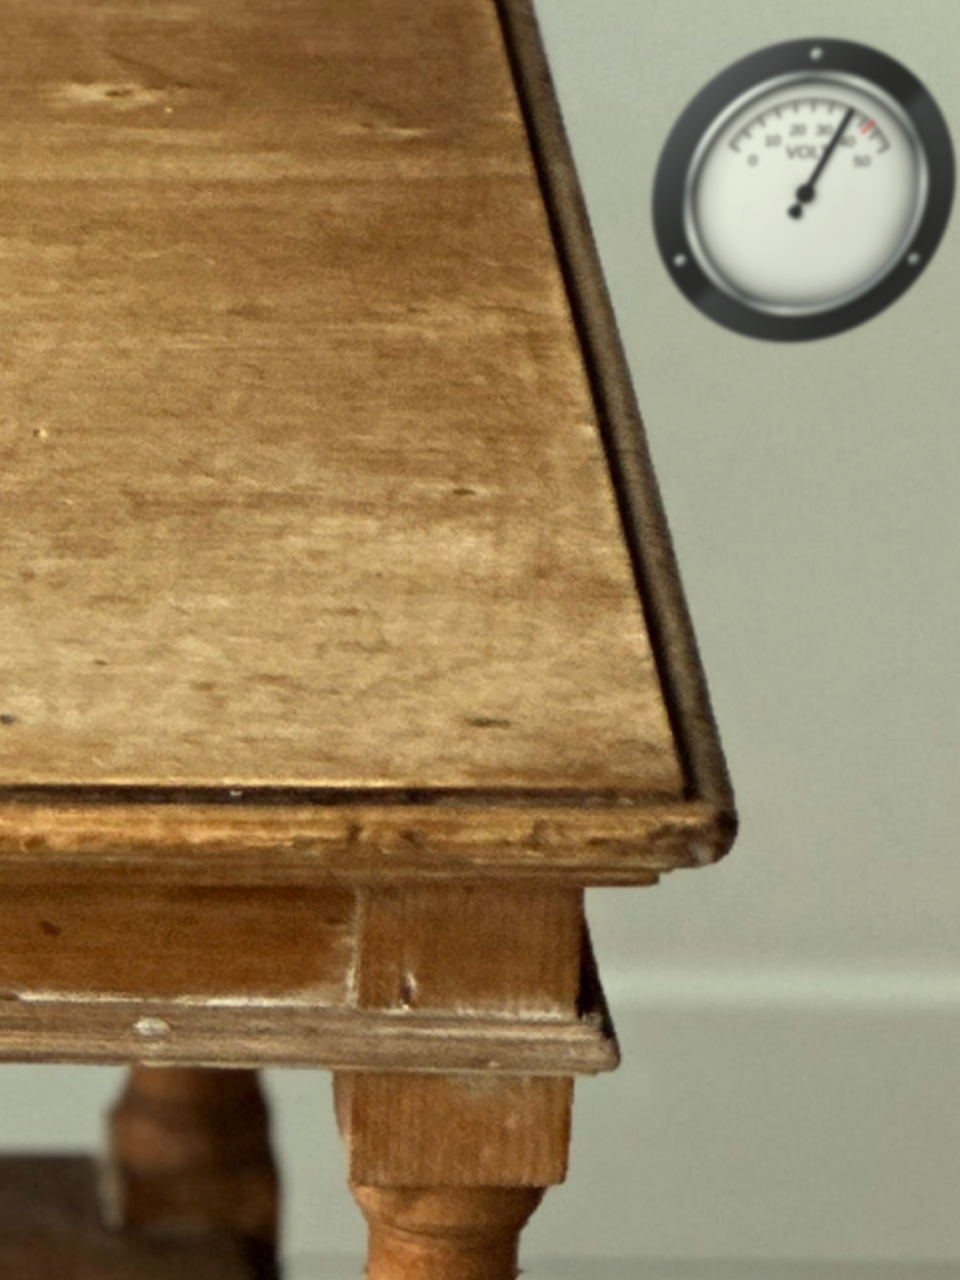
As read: 35 (V)
